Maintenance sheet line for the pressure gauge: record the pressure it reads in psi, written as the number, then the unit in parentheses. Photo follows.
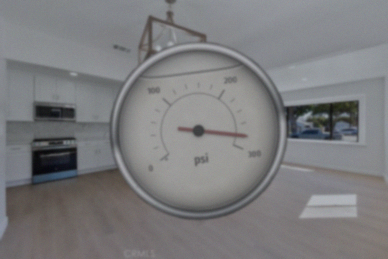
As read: 280 (psi)
